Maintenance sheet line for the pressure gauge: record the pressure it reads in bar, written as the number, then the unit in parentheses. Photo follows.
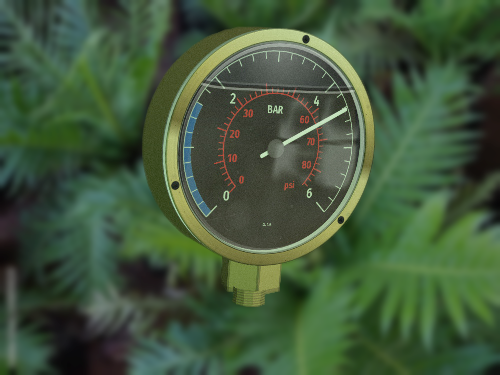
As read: 4.4 (bar)
